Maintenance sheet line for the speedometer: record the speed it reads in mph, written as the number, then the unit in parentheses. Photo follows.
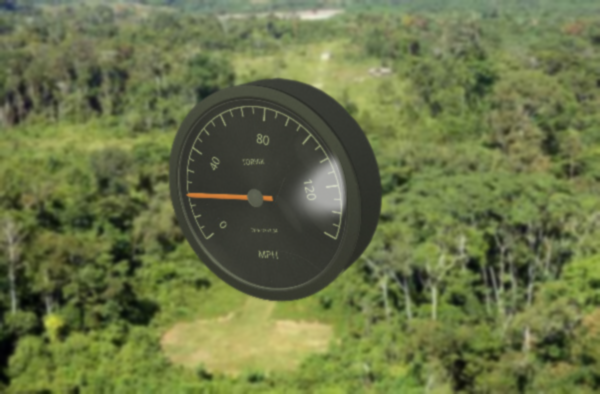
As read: 20 (mph)
